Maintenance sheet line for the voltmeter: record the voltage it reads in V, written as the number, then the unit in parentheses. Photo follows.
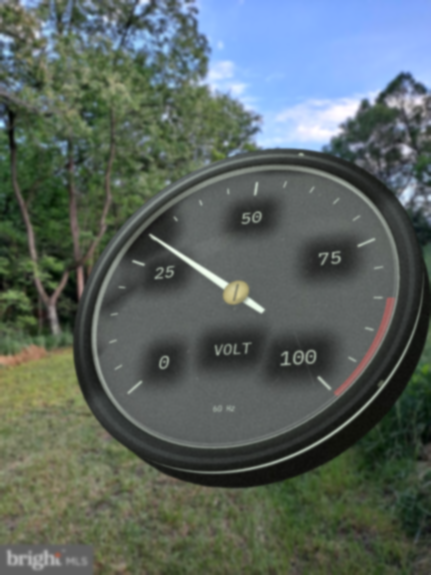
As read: 30 (V)
